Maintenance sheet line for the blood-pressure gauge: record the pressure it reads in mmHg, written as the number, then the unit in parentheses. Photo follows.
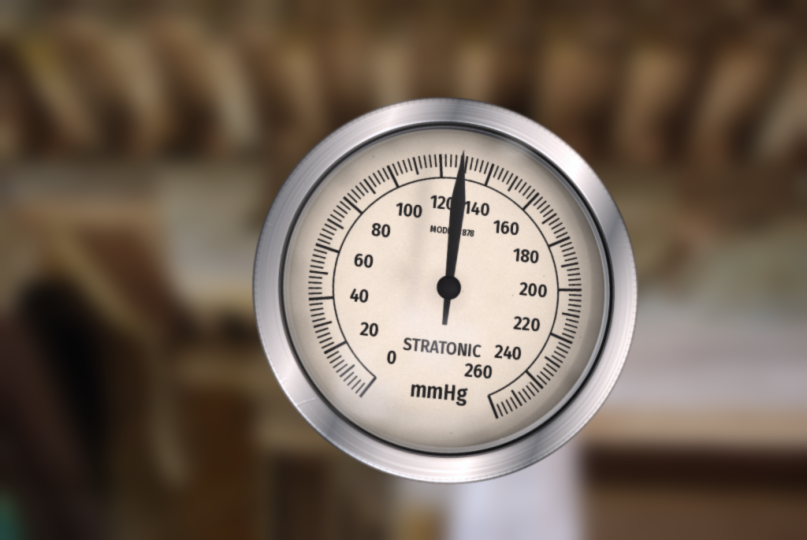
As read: 128 (mmHg)
